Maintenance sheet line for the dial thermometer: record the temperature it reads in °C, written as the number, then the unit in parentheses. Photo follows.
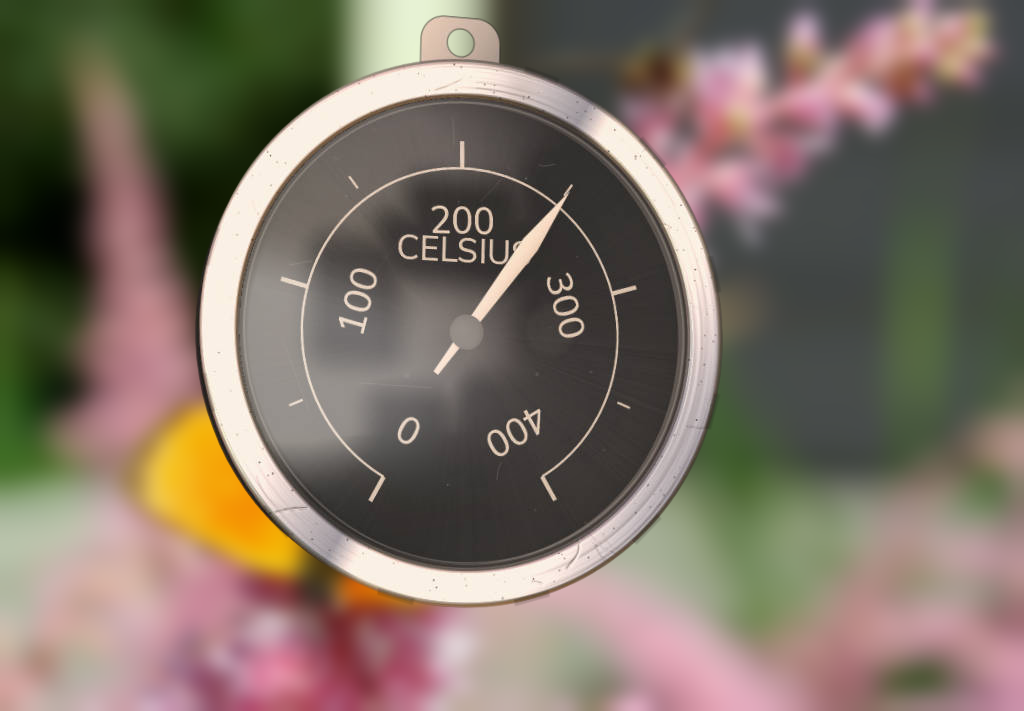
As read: 250 (°C)
